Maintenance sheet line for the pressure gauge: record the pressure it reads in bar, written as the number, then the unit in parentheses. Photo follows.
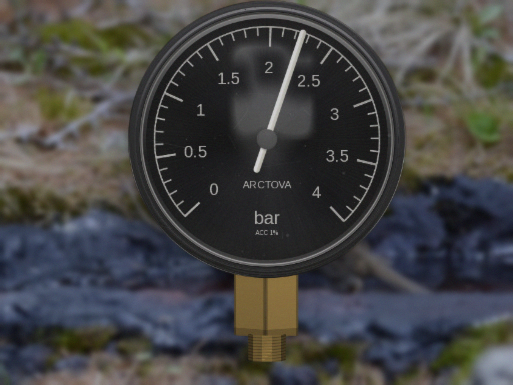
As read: 2.25 (bar)
